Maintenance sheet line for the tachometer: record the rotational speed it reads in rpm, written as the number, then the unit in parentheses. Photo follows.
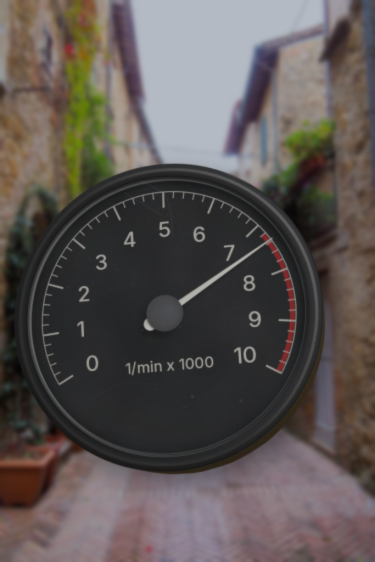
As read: 7400 (rpm)
